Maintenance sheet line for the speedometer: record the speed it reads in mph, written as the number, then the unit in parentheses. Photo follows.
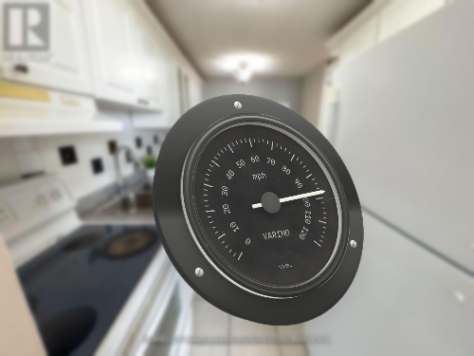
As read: 98 (mph)
